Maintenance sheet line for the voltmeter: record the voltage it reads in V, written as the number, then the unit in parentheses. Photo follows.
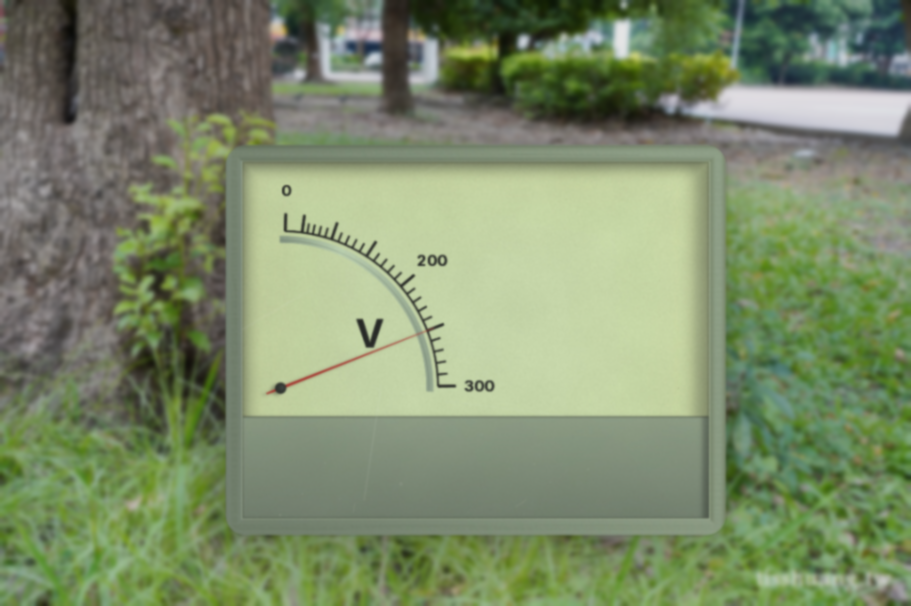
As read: 250 (V)
